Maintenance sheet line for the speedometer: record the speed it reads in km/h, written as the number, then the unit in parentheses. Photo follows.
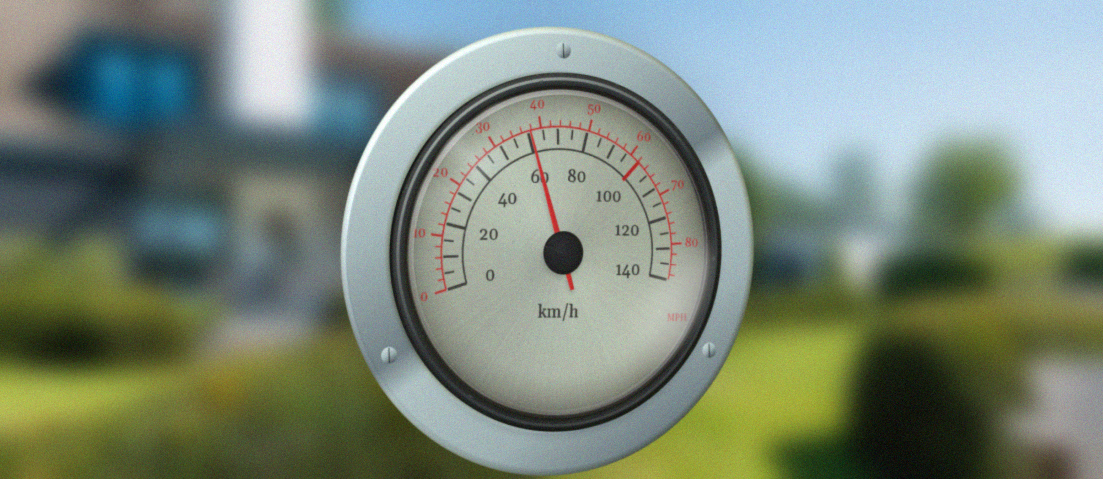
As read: 60 (km/h)
